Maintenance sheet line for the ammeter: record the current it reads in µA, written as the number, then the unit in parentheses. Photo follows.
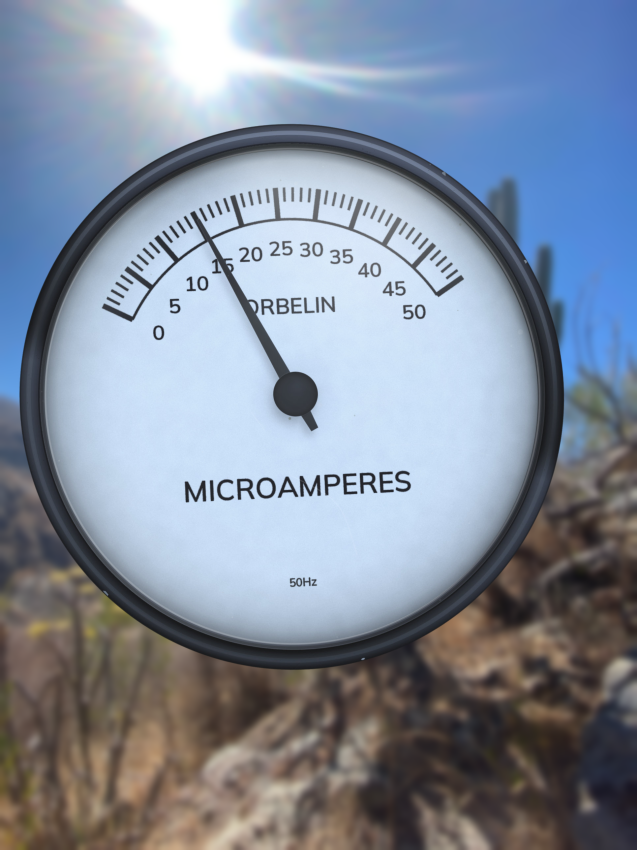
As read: 15 (µA)
